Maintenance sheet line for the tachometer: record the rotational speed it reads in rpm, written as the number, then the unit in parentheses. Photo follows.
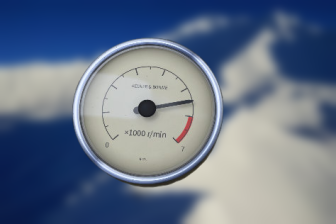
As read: 5500 (rpm)
